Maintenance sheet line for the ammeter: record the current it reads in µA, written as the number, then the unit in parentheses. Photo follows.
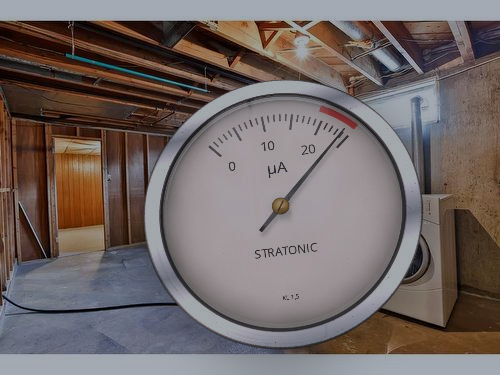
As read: 24 (µA)
